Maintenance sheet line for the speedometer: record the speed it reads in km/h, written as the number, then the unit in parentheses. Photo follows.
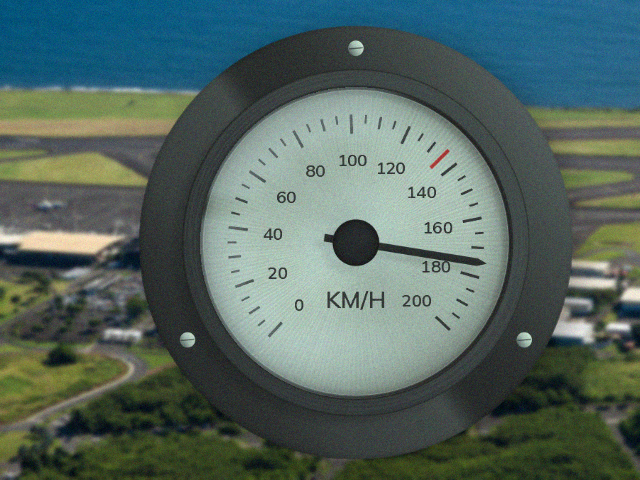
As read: 175 (km/h)
